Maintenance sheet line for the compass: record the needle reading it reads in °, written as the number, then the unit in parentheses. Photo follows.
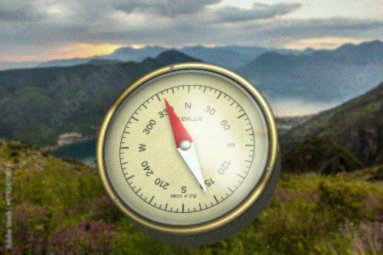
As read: 335 (°)
